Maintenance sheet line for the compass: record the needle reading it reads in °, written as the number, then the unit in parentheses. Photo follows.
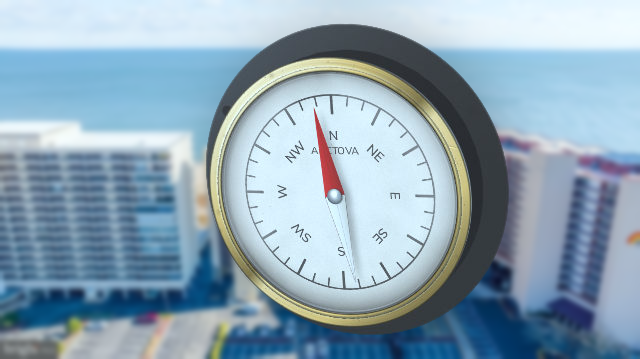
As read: 350 (°)
